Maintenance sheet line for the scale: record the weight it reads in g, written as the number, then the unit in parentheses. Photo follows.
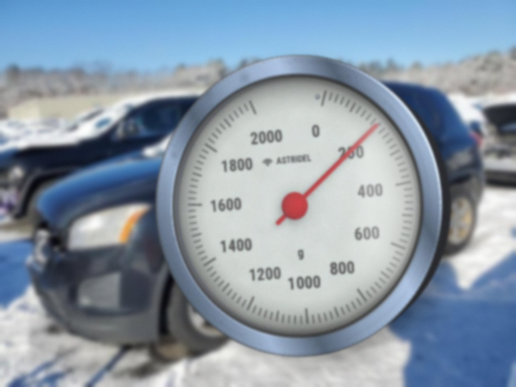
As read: 200 (g)
